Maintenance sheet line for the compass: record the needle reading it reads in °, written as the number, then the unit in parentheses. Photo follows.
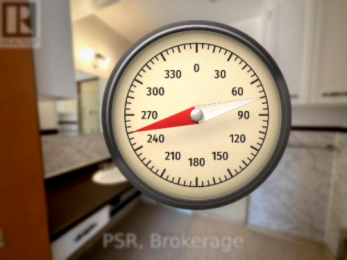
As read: 255 (°)
